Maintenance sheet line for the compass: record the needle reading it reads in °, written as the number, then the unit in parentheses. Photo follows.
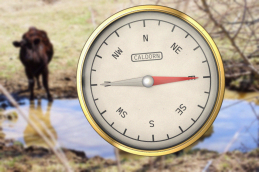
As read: 90 (°)
